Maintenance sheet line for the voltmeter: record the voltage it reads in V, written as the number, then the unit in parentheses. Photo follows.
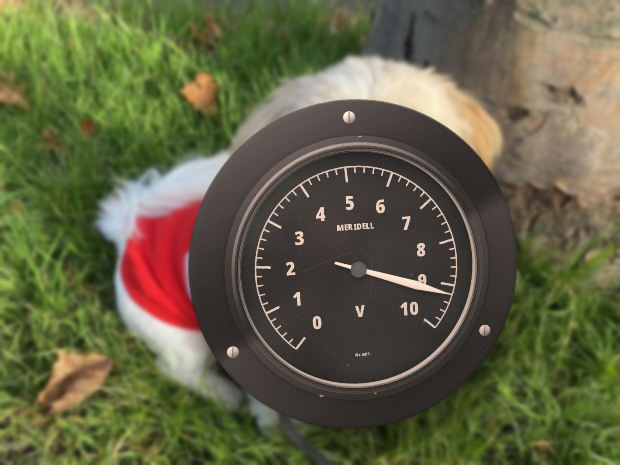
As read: 9.2 (V)
